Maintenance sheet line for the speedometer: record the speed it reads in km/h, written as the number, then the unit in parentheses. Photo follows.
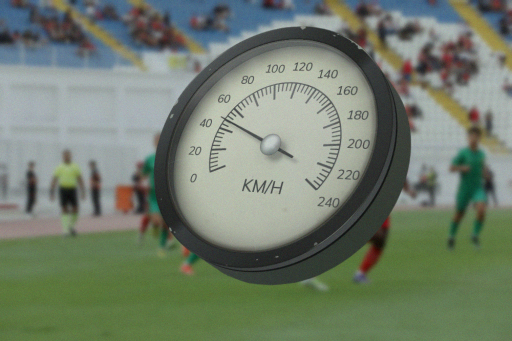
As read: 48 (km/h)
